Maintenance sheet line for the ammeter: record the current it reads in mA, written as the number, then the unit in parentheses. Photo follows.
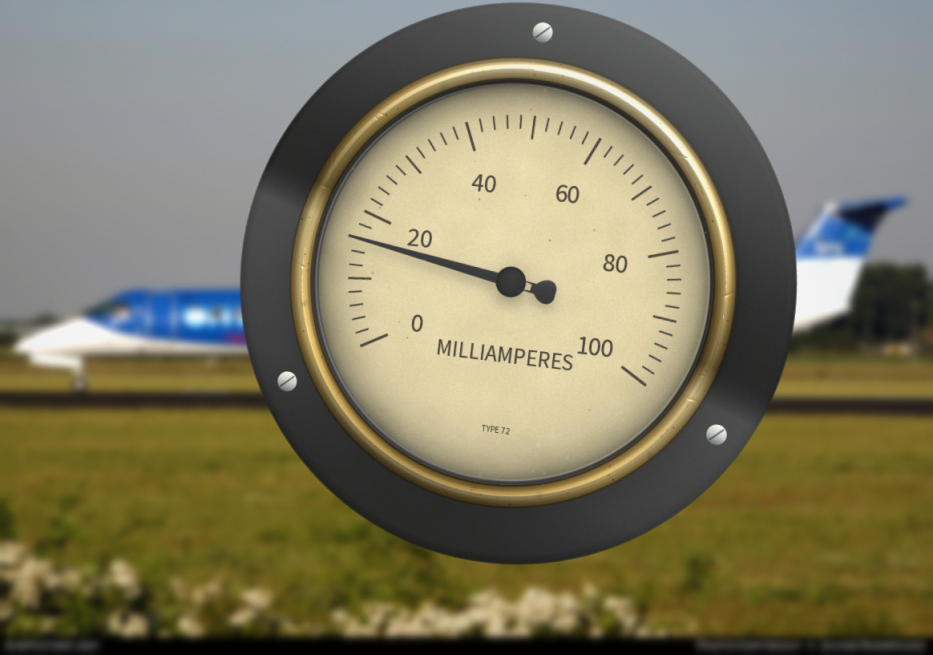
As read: 16 (mA)
